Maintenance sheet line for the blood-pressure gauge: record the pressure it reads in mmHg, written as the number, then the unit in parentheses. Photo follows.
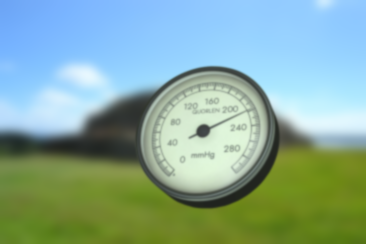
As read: 220 (mmHg)
